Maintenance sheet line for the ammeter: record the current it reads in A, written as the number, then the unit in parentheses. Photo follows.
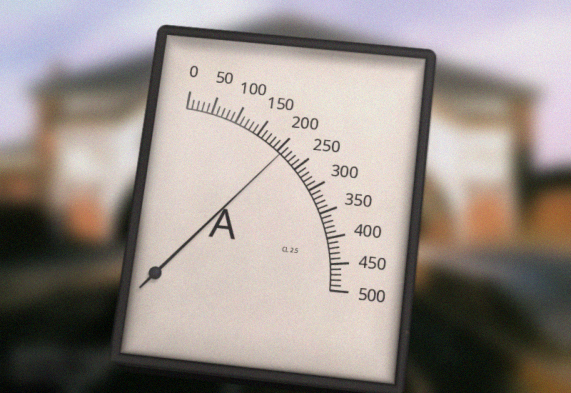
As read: 210 (A)
